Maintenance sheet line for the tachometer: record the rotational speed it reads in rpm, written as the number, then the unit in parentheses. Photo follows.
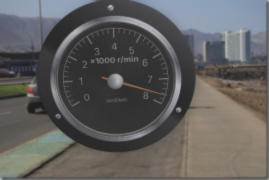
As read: 7600 (rpm)
